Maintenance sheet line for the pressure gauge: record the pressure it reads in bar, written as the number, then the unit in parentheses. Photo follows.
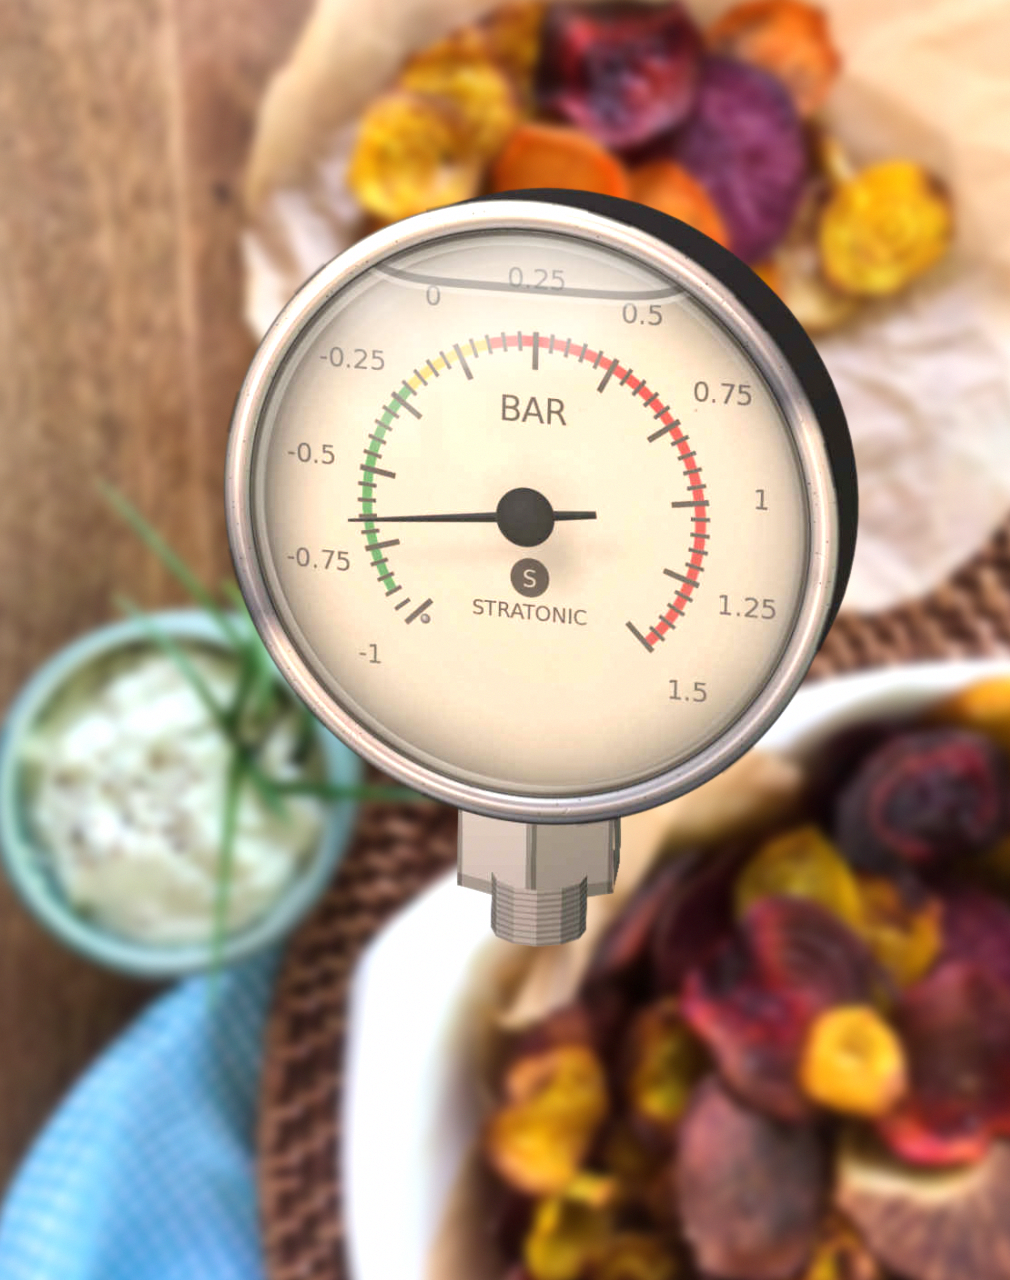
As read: -0.65 (bar)
